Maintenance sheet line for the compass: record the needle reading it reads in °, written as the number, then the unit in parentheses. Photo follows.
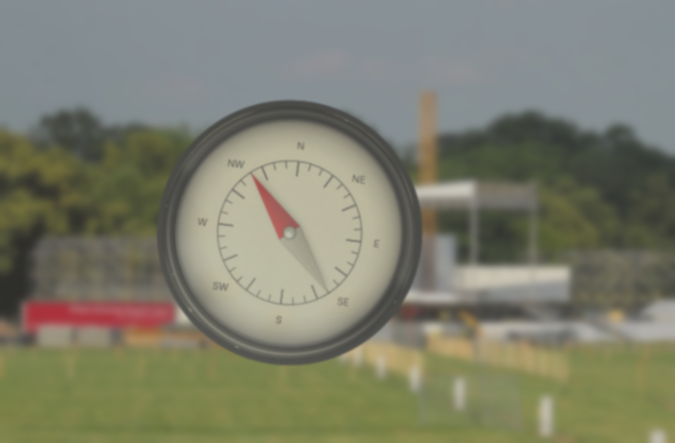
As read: 320 (°)
